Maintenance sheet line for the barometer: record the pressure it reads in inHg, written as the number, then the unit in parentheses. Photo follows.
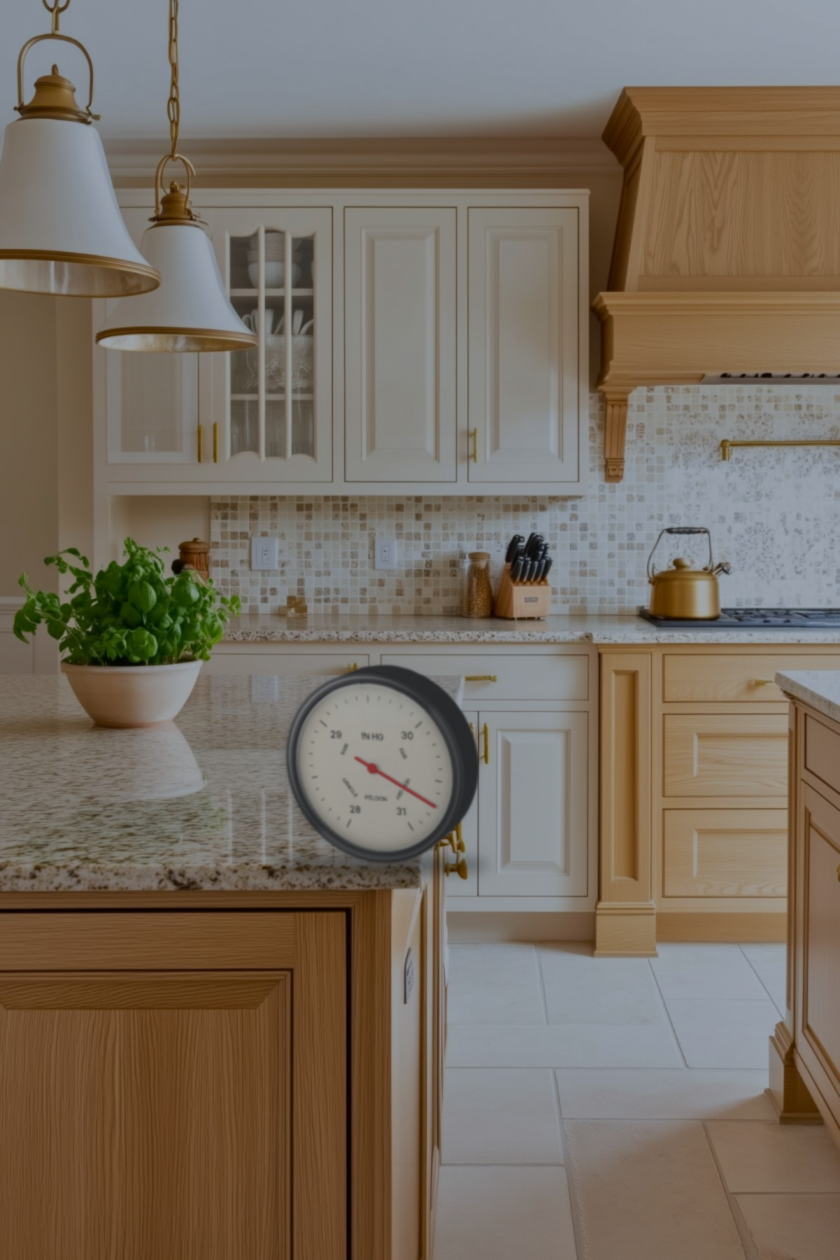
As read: 30.7 (inHg)
